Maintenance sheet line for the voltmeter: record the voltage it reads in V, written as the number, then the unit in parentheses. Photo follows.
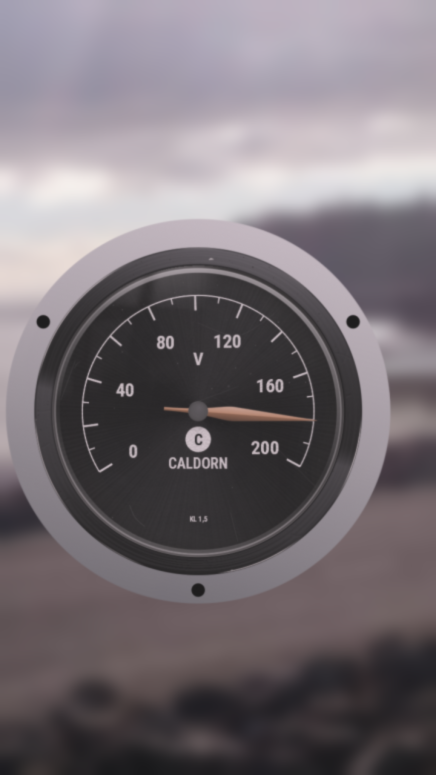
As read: 180 (V)
